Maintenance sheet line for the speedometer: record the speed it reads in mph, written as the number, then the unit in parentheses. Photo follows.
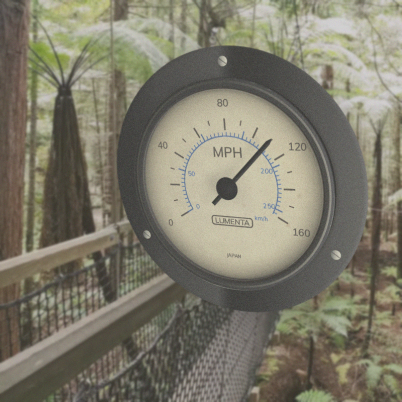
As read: 110 (mph)
